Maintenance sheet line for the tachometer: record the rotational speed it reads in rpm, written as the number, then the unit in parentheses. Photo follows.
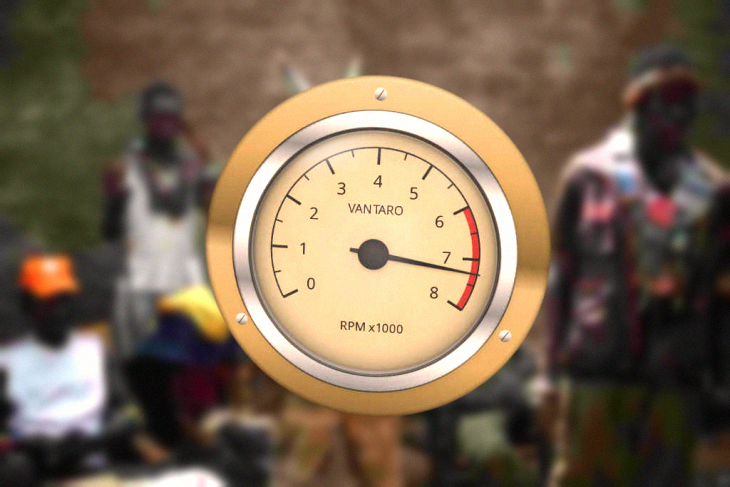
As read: 7250 (rpm)
